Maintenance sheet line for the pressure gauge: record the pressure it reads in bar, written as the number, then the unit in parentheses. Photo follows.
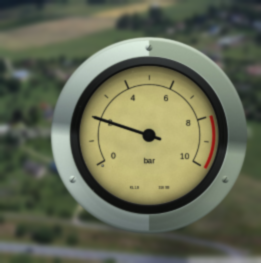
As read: 2 (bar)
